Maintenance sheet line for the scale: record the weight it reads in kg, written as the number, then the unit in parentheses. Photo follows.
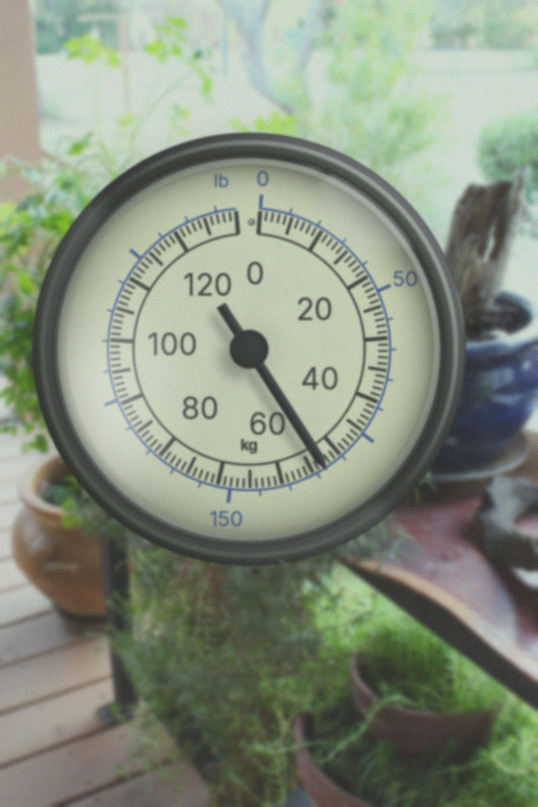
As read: 53 (kg)
